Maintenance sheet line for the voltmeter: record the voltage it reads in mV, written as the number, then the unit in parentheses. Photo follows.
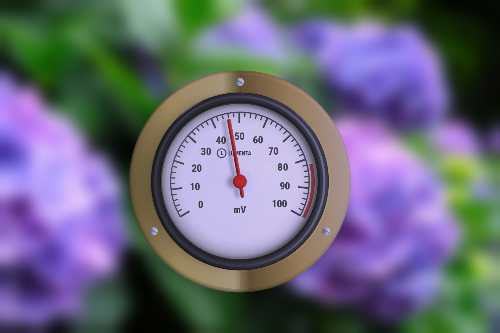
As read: 46 (mV)
